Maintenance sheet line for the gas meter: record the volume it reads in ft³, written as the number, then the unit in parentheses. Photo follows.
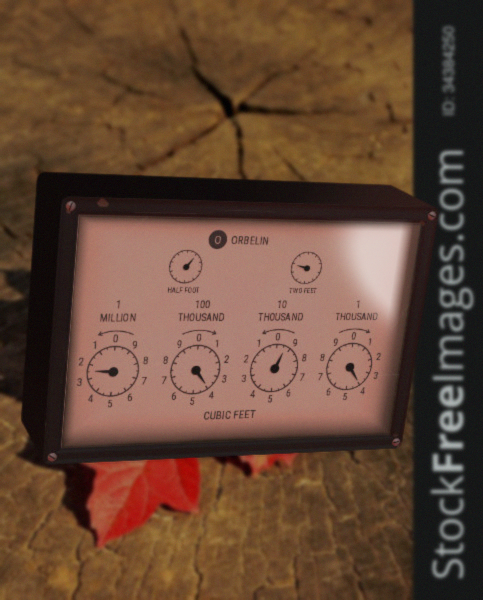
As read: 239400 (ft³)
